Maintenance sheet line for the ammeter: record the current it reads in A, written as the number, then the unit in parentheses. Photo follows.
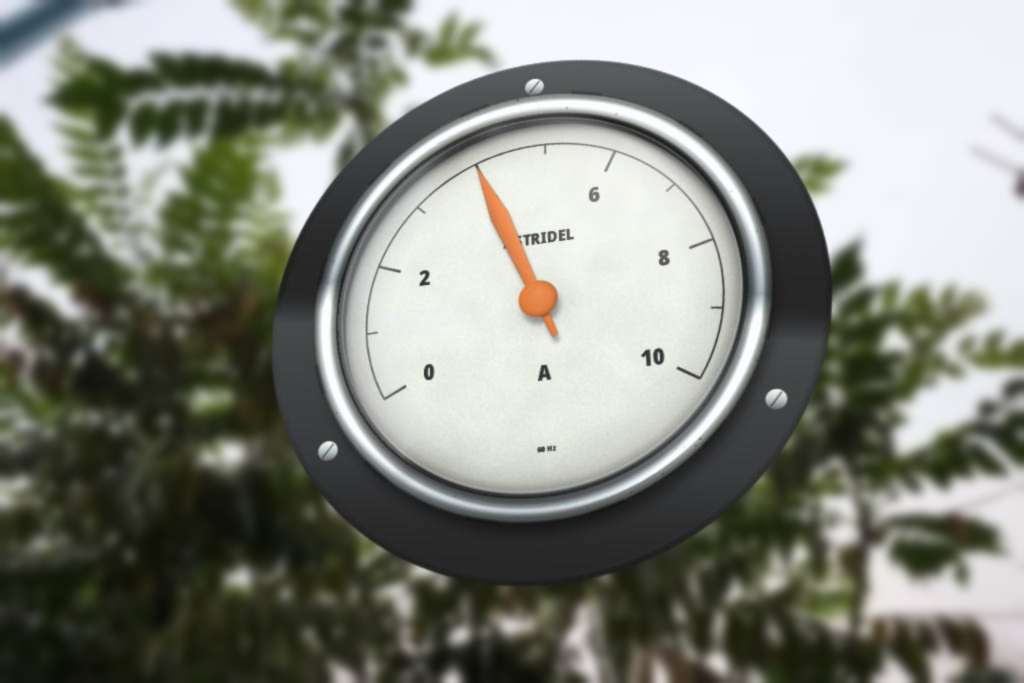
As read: 4 (A)
